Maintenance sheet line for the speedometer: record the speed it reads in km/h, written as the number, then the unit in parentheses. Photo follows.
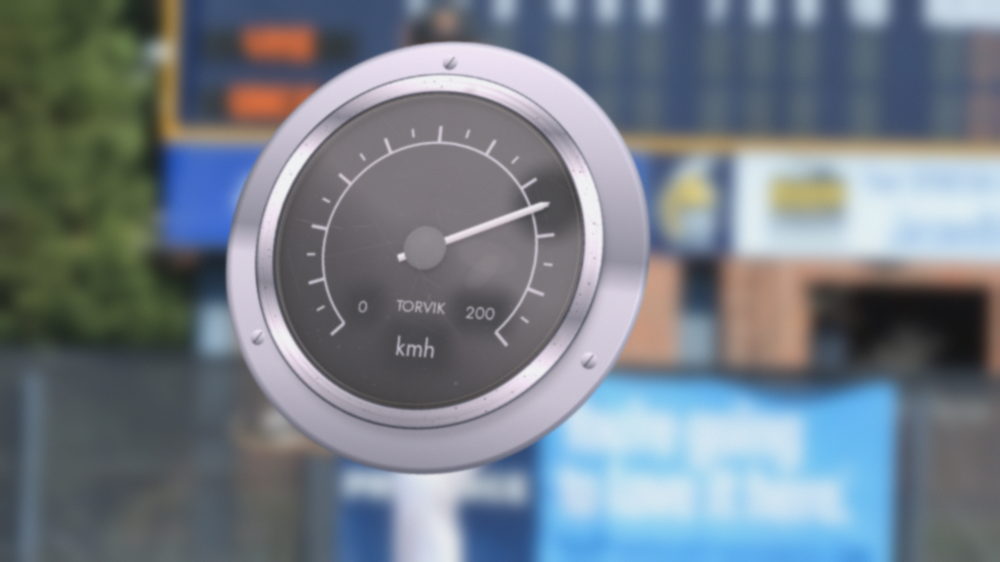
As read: 150 (km/h)
